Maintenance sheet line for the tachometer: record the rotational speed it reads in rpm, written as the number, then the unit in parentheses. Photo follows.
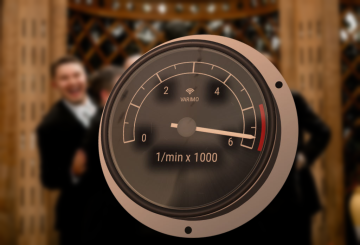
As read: 5750 (rpm)
